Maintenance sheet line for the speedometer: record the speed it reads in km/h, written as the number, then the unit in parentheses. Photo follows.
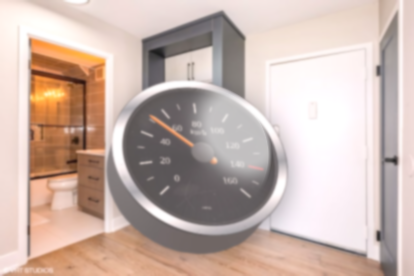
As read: 50 (km/h)
